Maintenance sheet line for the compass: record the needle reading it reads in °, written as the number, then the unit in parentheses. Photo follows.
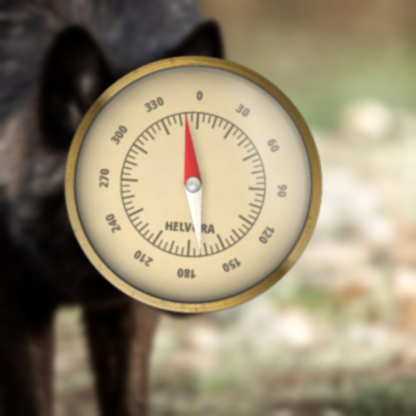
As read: 350 (°)
